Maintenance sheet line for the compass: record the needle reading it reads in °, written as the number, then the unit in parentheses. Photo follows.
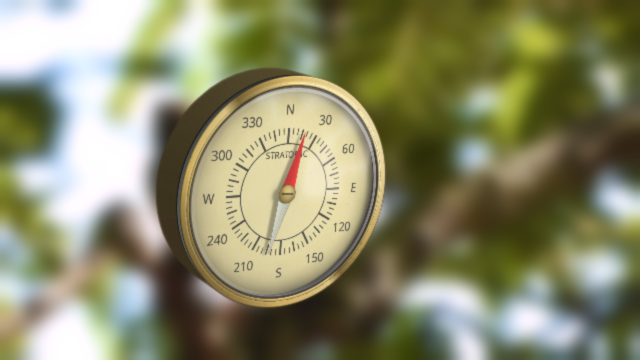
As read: 15 (°)
